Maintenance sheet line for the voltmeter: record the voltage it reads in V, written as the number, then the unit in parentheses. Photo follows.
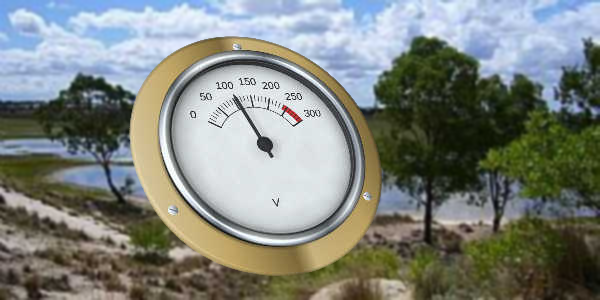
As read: 100 (V)
